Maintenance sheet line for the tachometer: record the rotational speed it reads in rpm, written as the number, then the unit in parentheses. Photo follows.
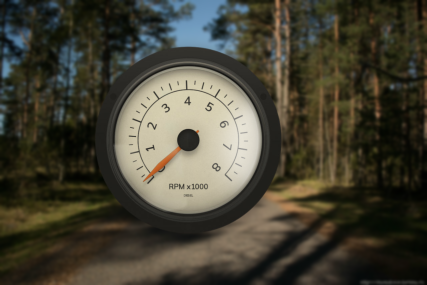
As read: 125 (rpm)
